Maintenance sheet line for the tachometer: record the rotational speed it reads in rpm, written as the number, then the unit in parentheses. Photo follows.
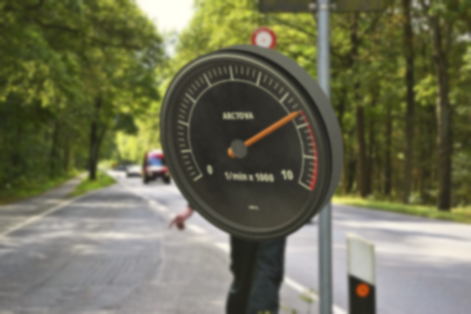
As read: 7600 (rpm)
